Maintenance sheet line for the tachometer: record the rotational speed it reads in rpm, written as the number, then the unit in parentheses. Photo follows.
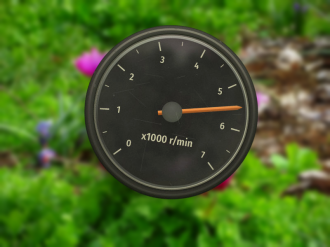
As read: 5500 (rpm)
